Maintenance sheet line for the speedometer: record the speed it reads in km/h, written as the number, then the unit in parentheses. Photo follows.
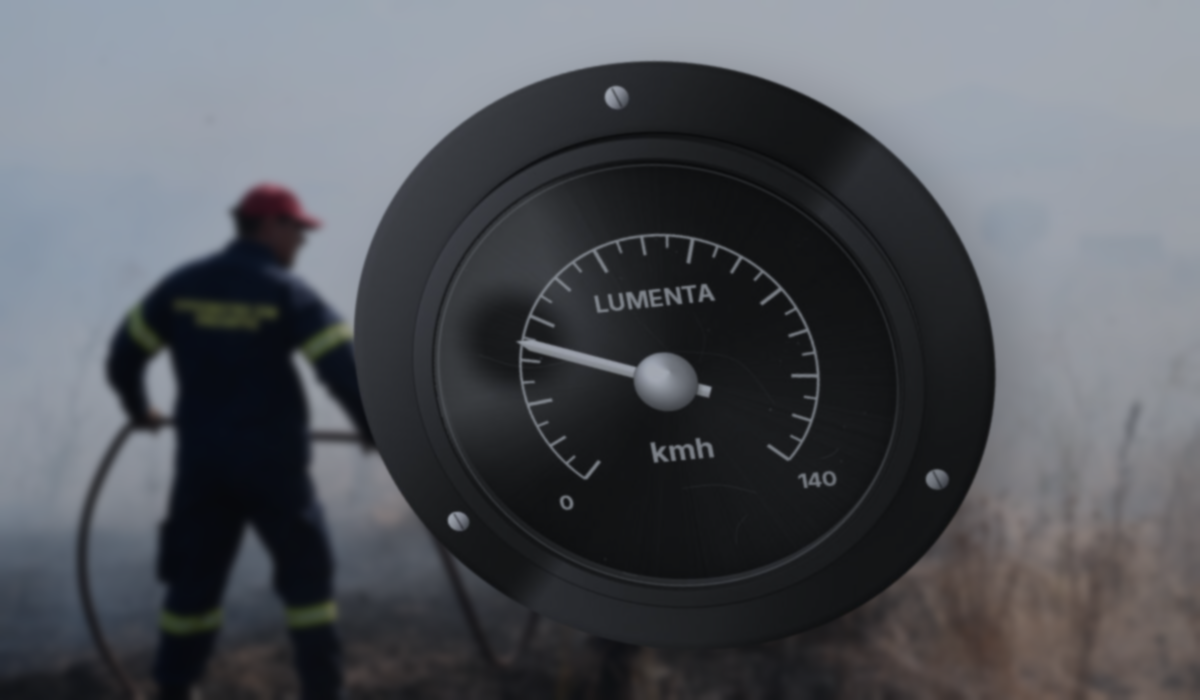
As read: 35 (km/h)
